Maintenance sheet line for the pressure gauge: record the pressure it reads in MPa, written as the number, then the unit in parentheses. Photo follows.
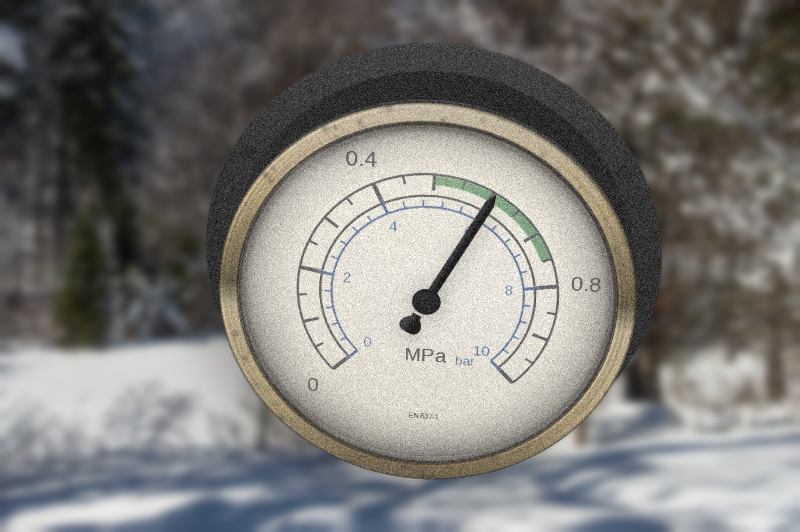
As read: 0.6 (MPa)
